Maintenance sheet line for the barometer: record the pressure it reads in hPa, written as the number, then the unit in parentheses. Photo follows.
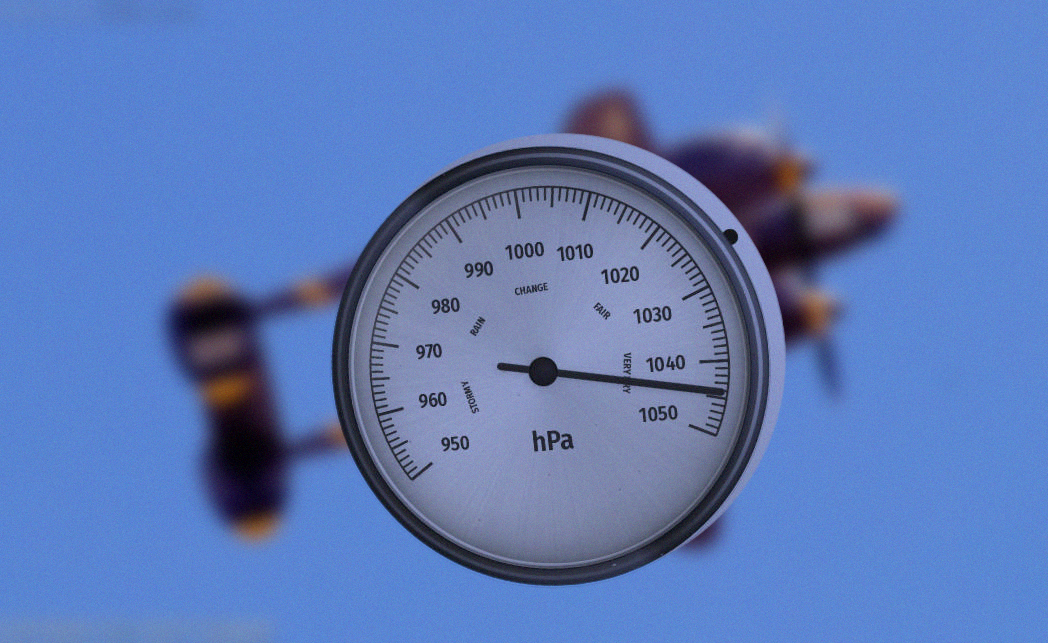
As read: 1044 (hPa)
